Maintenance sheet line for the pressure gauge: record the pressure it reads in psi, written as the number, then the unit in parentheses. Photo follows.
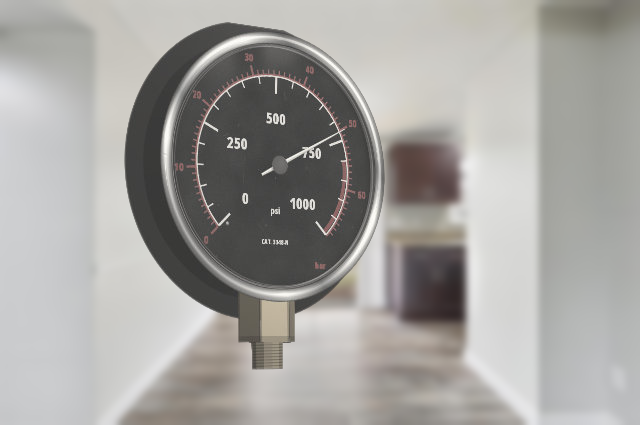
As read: 725 (psi)
